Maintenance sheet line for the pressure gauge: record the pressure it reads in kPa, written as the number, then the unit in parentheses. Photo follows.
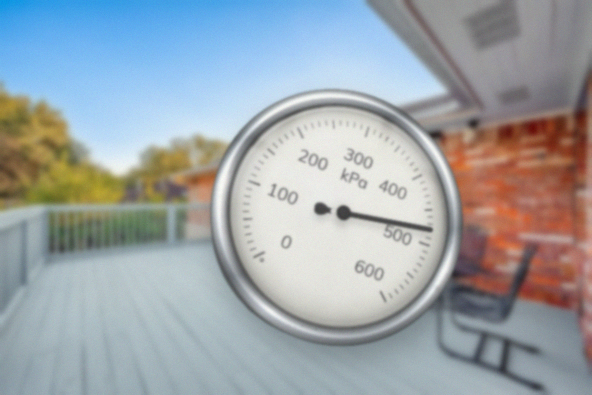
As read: 480 (kPa)
